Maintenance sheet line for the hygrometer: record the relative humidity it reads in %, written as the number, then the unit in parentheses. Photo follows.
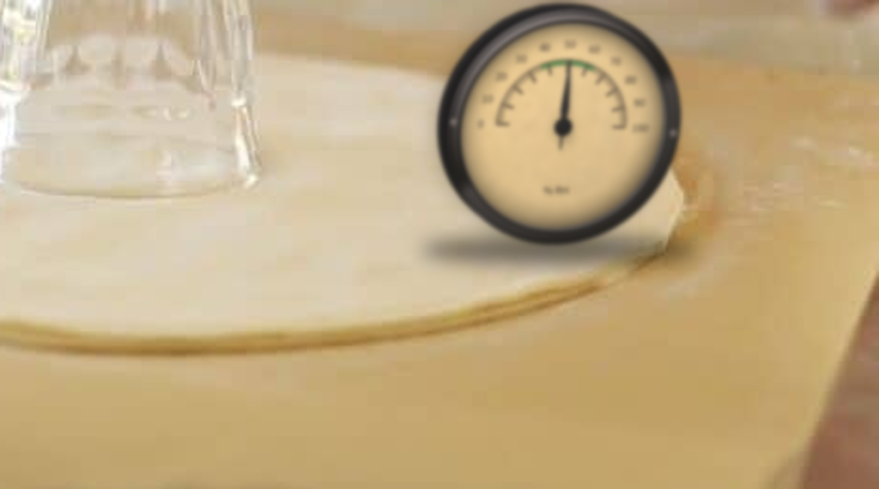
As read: 50 (%)
